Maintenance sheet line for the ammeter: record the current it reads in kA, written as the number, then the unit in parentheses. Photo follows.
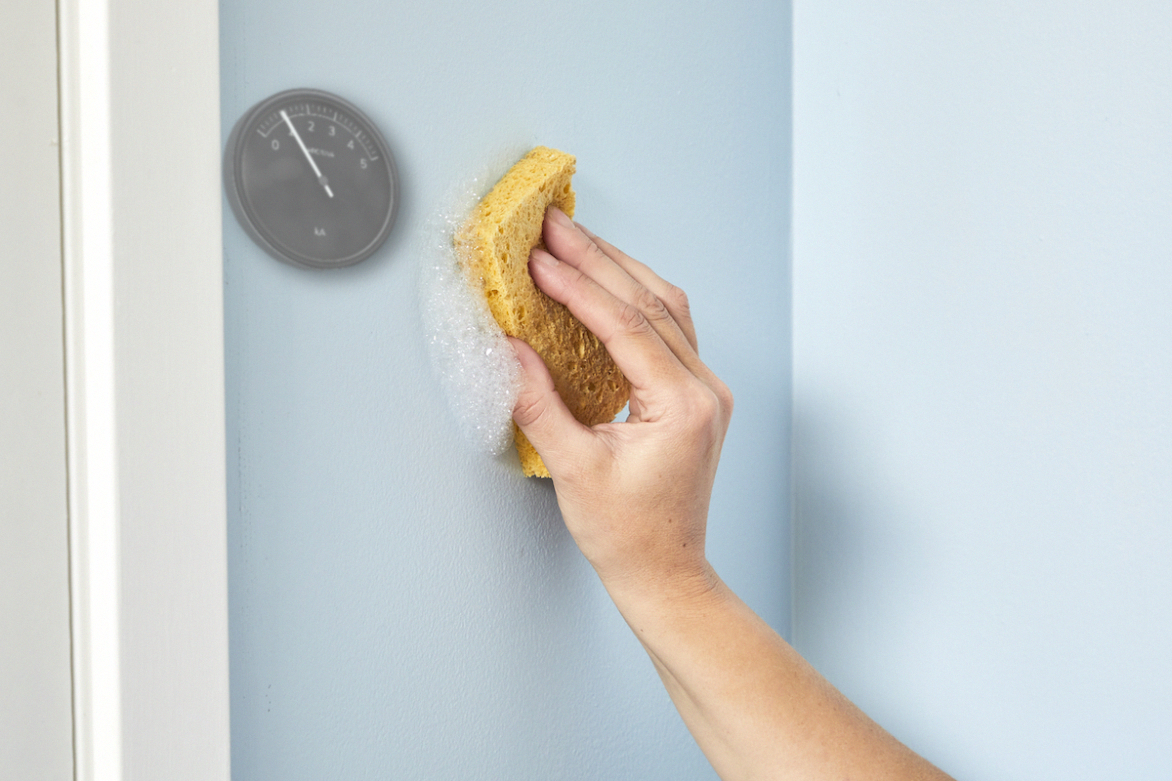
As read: 1 (kA)
